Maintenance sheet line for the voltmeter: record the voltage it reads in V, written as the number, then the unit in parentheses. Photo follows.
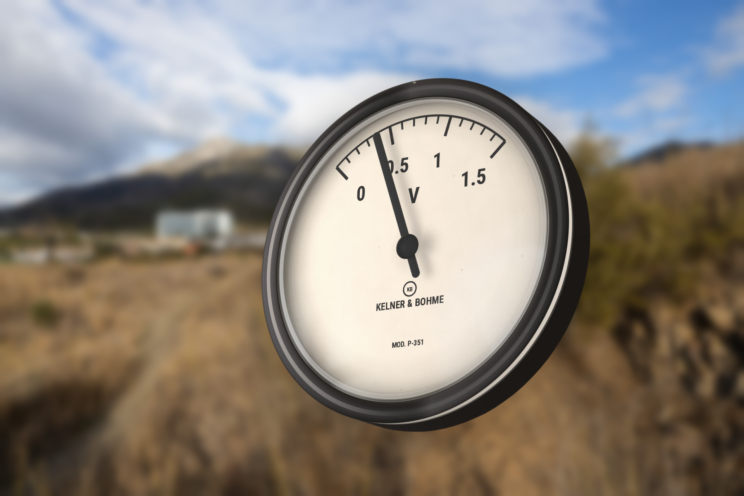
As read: 0.4 (V)
